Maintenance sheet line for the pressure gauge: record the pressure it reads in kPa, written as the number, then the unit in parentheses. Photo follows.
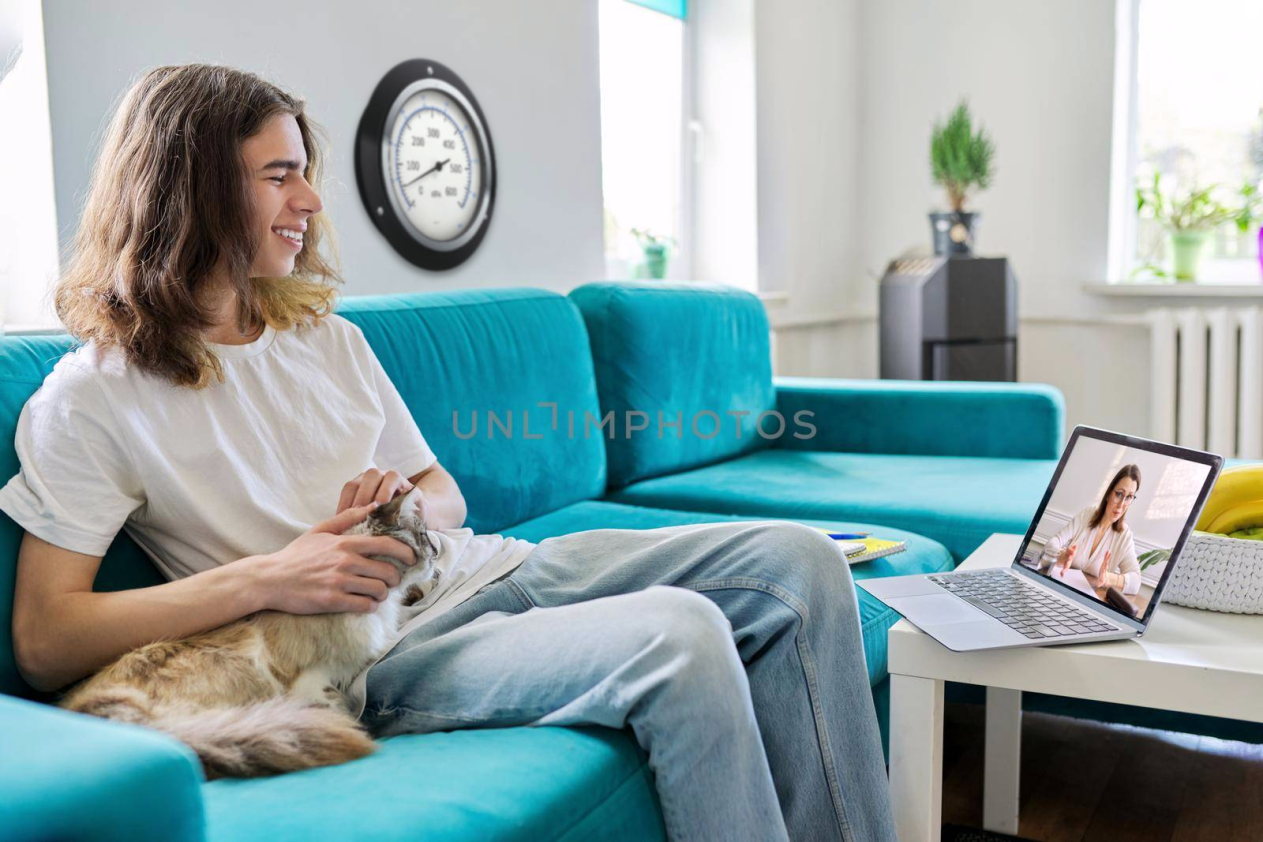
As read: 50 (kPa)
